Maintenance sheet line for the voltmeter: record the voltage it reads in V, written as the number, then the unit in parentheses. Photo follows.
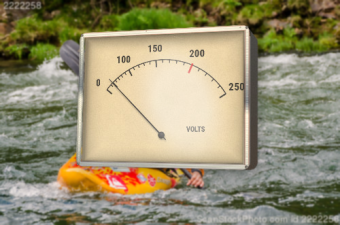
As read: 50 (V)
